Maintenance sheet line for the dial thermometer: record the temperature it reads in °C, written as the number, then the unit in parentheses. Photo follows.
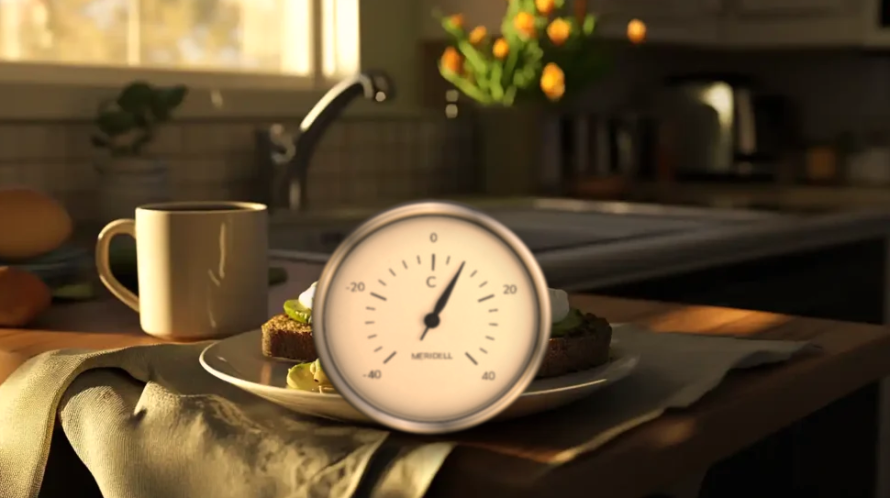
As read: 8 (°C)
